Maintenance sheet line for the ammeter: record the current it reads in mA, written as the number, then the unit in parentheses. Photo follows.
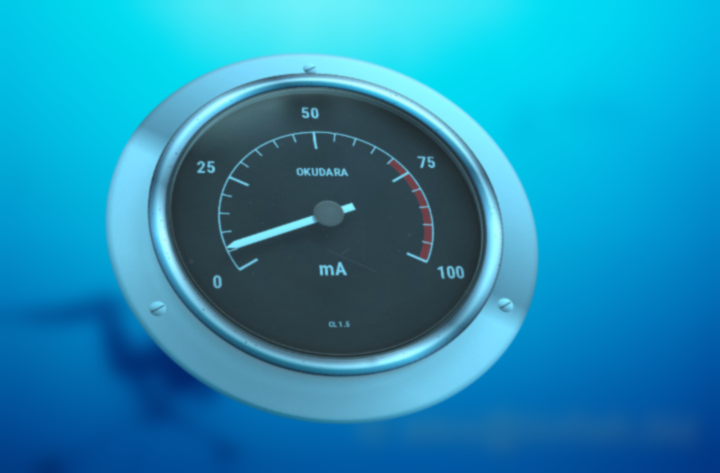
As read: 5 (mA)
